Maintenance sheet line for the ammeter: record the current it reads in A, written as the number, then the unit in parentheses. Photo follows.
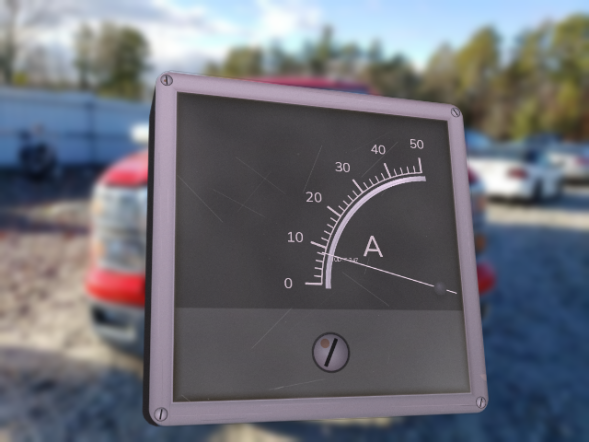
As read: 8 (A)
